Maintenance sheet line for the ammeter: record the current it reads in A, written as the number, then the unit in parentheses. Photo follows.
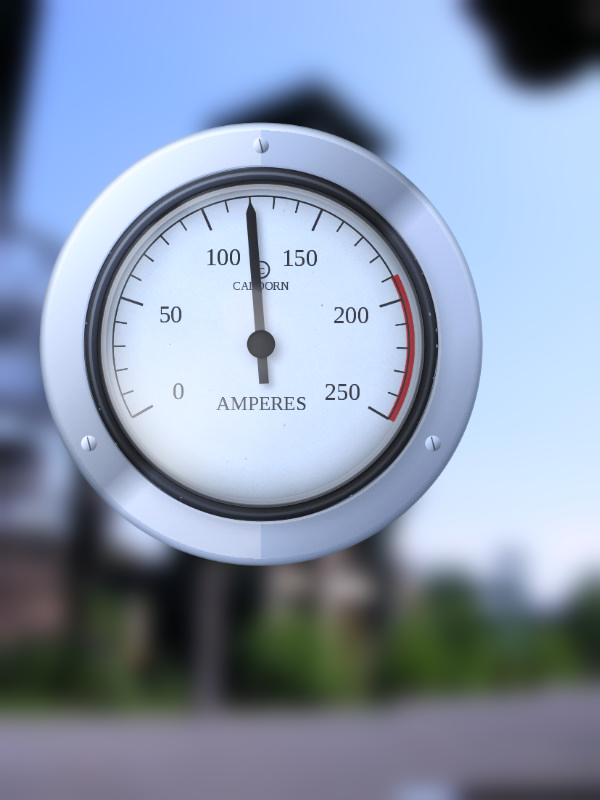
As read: 120 (A)
